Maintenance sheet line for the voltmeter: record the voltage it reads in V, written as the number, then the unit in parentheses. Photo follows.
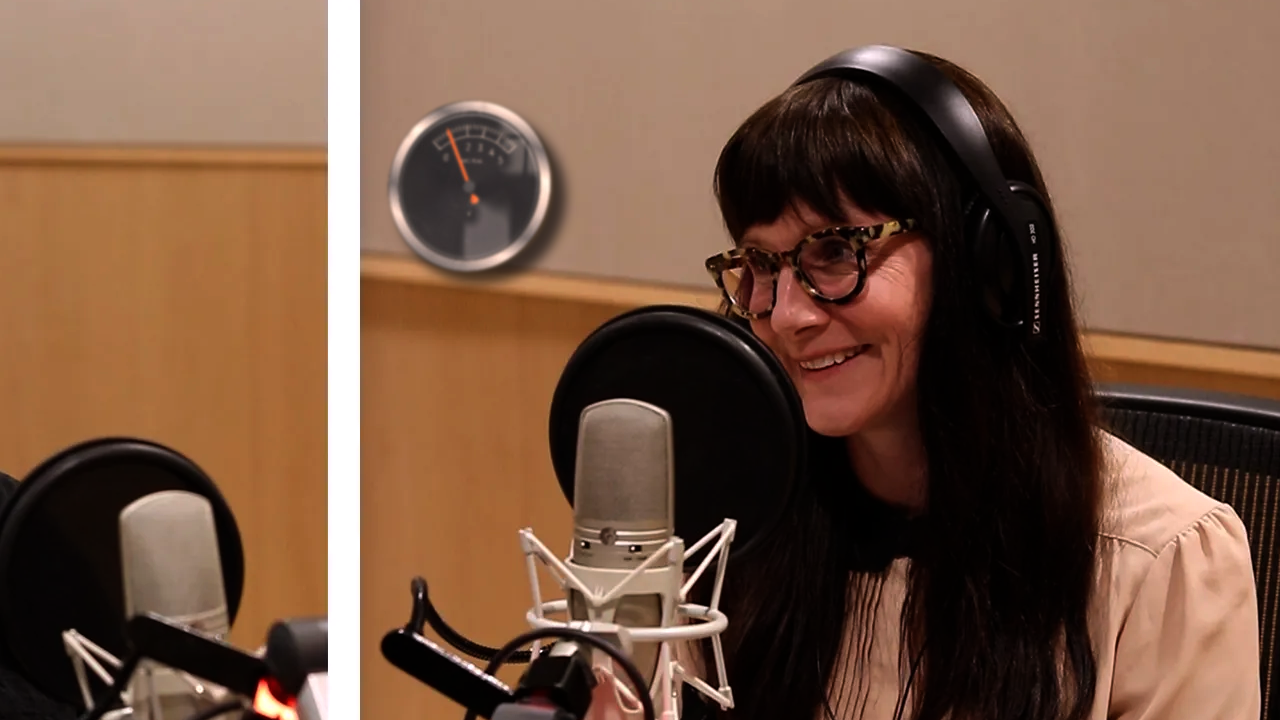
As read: 1 (V)
